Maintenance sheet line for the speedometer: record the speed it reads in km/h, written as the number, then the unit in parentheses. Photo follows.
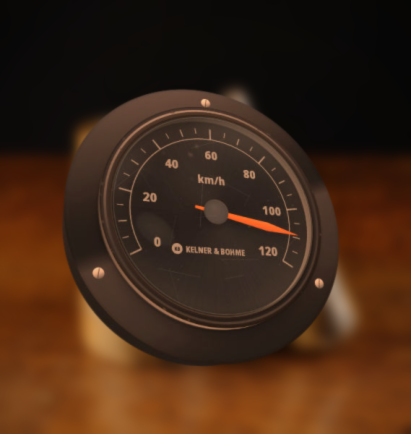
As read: 110 (km/h)
